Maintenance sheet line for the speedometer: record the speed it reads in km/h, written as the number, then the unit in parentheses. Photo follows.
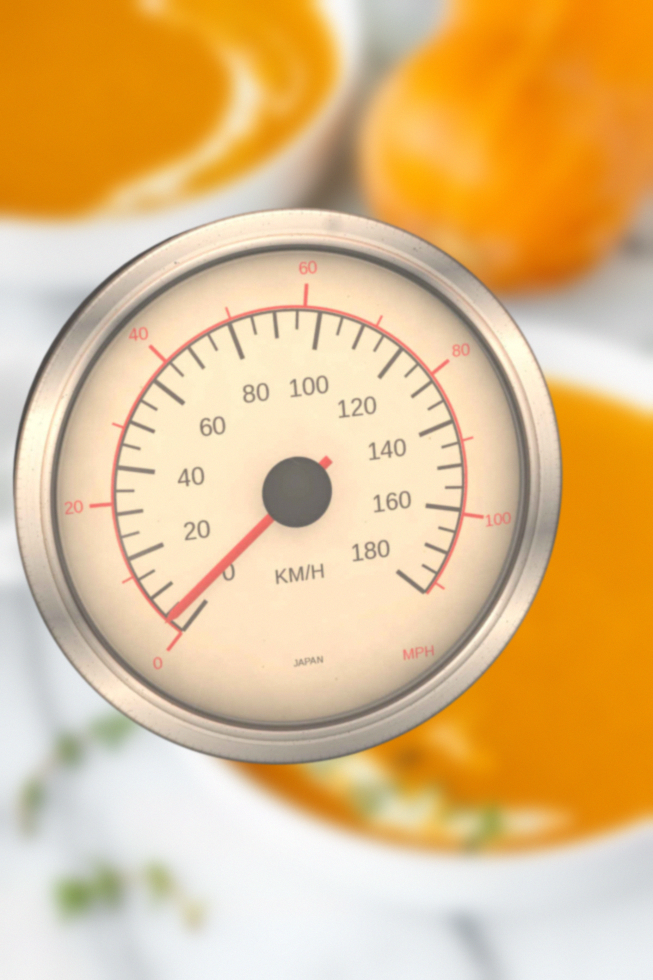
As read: 5 (km/h)
